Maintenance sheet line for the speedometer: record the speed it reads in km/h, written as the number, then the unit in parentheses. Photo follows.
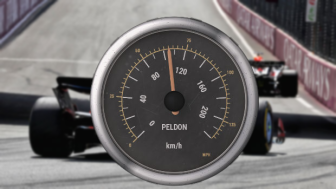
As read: 105 (km/h)
